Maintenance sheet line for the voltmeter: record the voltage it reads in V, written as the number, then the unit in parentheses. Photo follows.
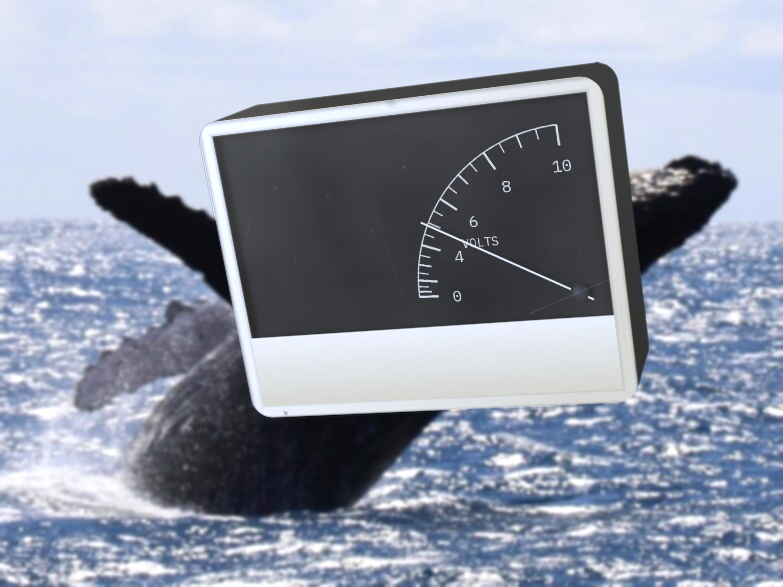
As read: 5 (V)
